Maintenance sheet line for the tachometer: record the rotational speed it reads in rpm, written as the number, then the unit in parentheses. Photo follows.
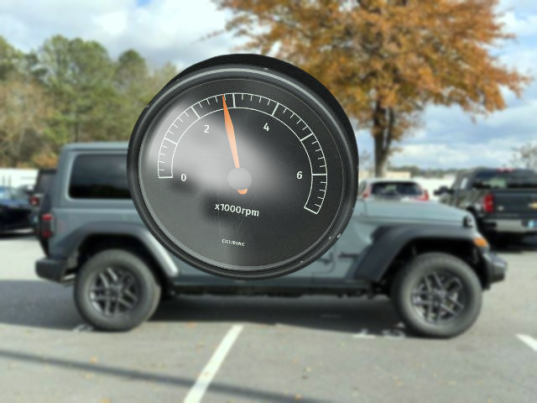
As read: 2800 (rpm)
